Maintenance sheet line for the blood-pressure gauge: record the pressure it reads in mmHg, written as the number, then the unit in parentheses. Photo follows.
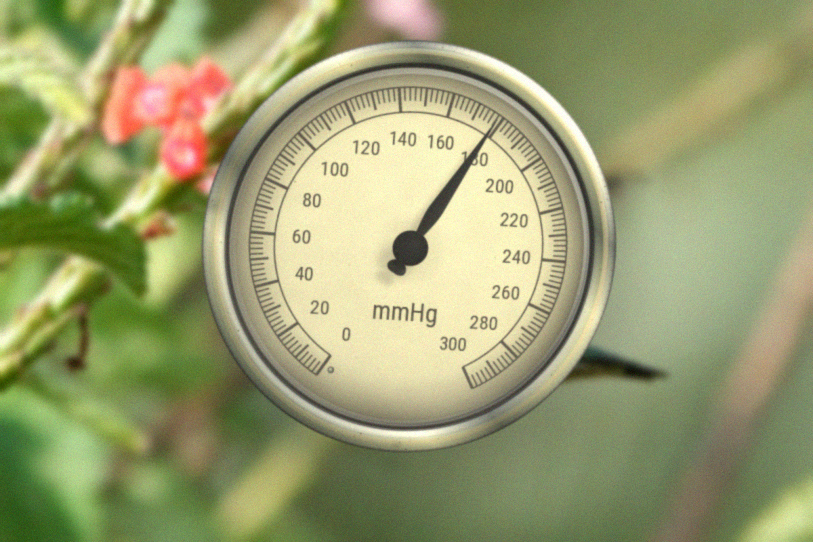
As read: 178 (mmHg)
